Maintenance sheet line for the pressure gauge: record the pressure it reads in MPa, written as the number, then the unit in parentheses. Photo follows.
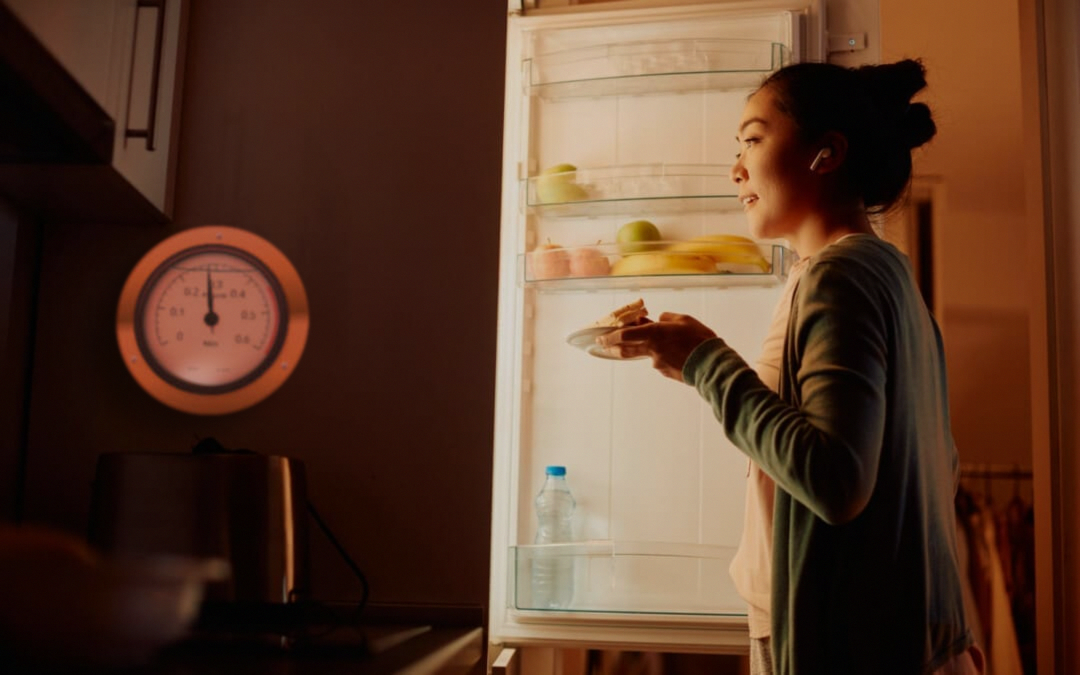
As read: 0.28 (MPa)
